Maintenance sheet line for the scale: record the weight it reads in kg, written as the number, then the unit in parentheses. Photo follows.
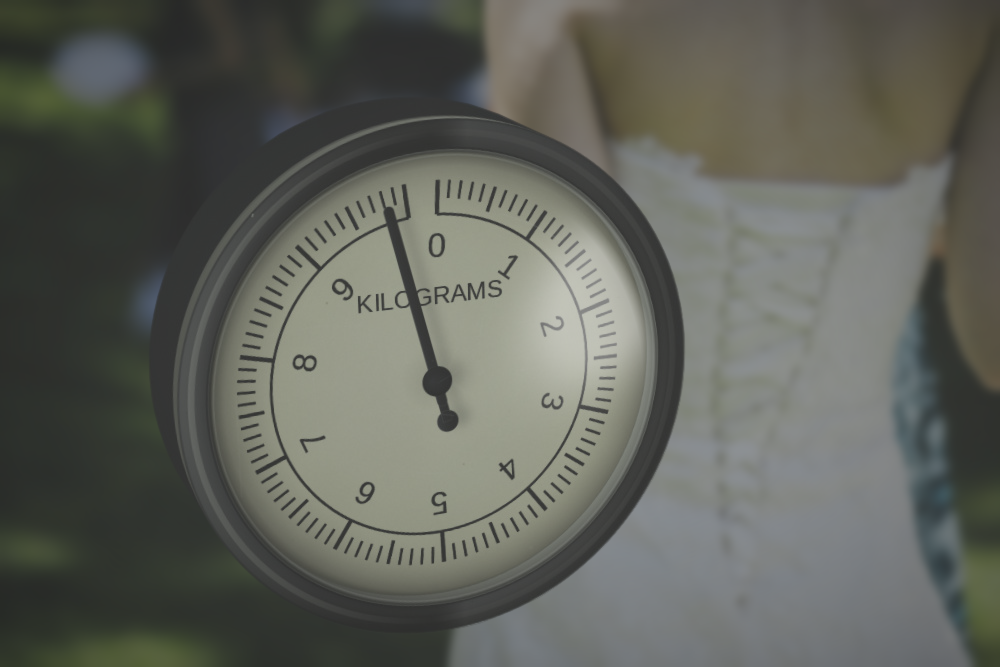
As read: 9.8 (kg)
